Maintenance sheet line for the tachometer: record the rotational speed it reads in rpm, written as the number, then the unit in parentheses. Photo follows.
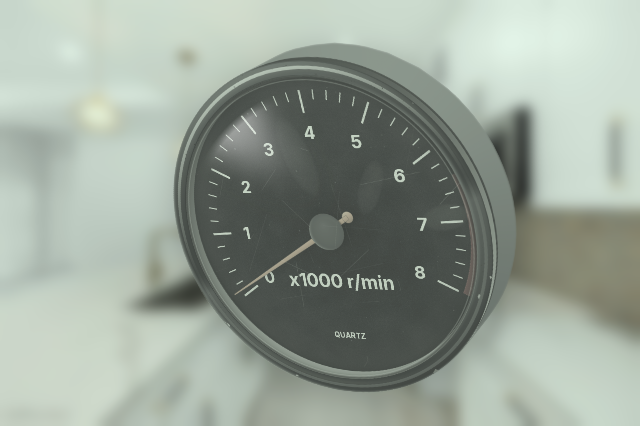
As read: 100 (rpm)
